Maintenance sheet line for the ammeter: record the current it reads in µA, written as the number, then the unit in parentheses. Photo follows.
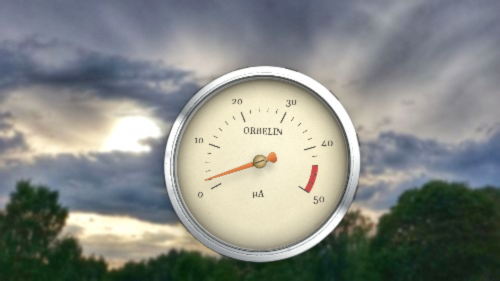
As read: 2 (µA)
